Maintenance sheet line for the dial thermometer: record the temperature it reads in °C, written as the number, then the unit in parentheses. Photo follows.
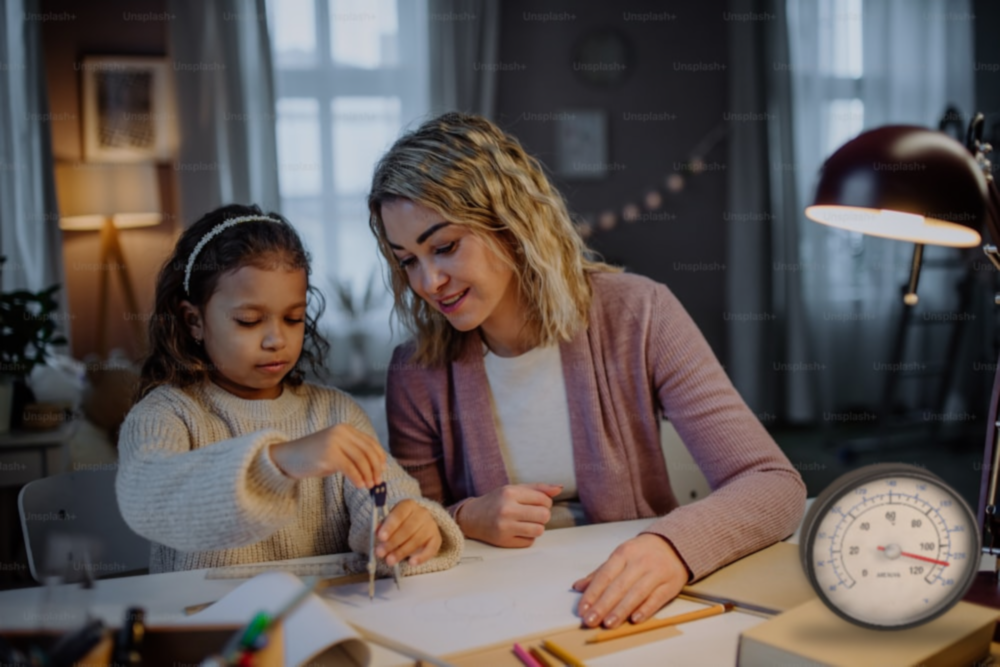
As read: 108 (°C)
